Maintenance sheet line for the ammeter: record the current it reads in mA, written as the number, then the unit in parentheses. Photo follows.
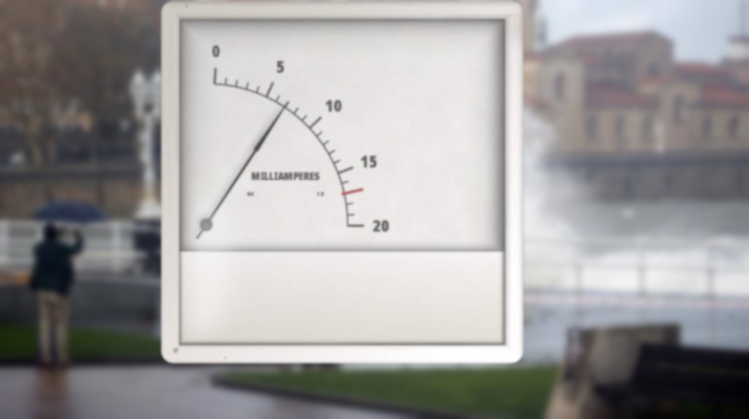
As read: 7 (mA)
